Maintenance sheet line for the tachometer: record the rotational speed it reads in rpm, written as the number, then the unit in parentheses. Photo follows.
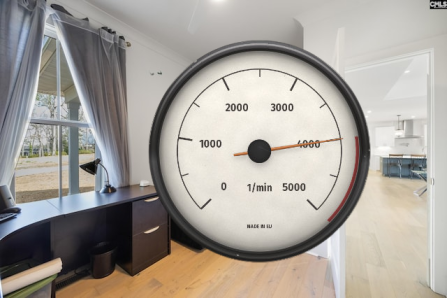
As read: 4000 (rpm)
